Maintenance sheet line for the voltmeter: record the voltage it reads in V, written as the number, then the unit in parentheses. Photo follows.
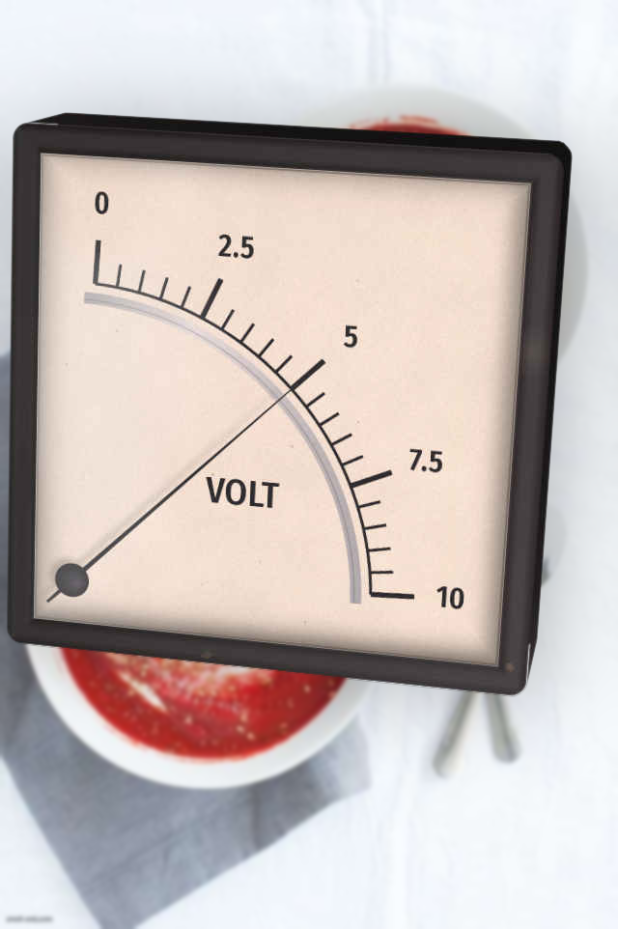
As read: 5 (V)
